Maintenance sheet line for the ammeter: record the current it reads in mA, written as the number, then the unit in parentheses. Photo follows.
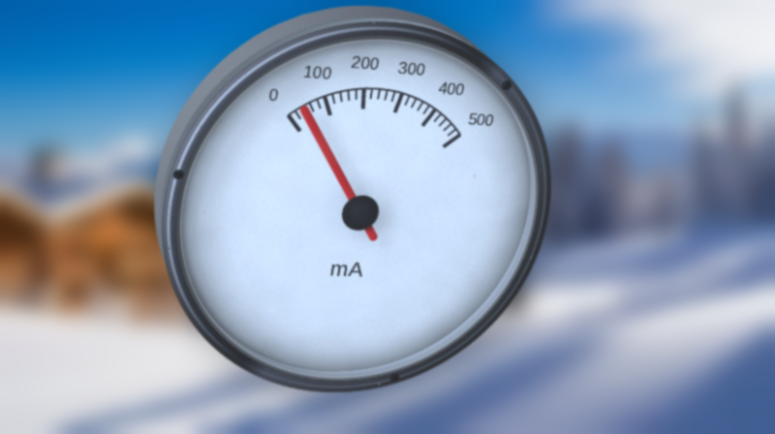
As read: 40 (mA)
